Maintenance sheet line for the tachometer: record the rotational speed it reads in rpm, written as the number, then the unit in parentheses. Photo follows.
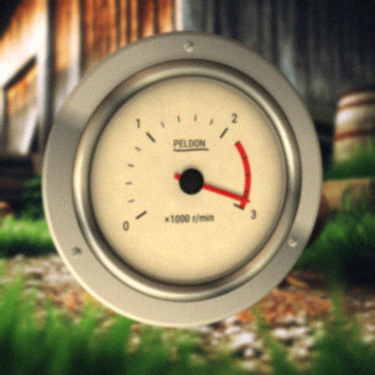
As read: 2900 (rpm)
